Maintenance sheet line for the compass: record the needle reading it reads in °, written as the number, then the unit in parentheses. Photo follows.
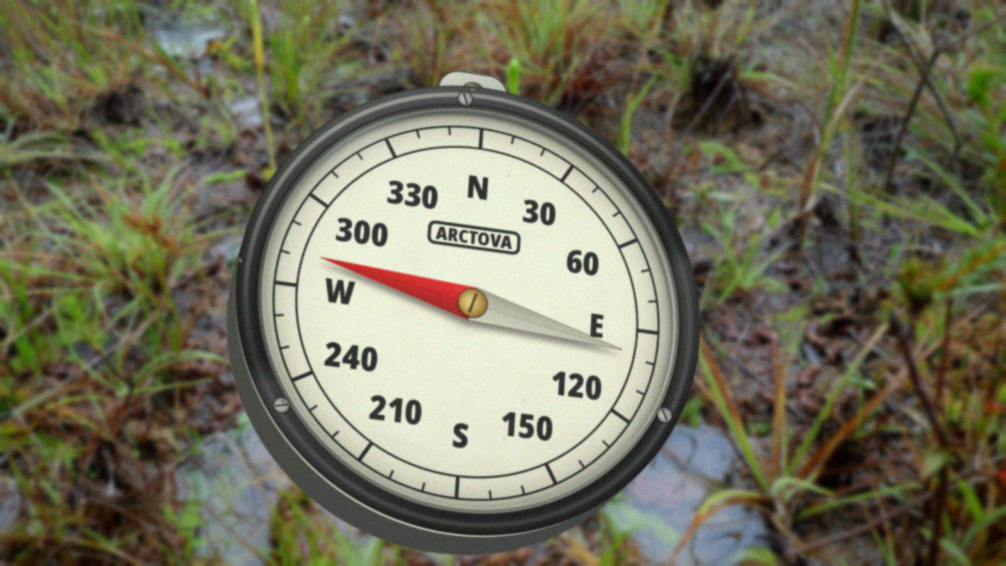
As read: 280 (°)
